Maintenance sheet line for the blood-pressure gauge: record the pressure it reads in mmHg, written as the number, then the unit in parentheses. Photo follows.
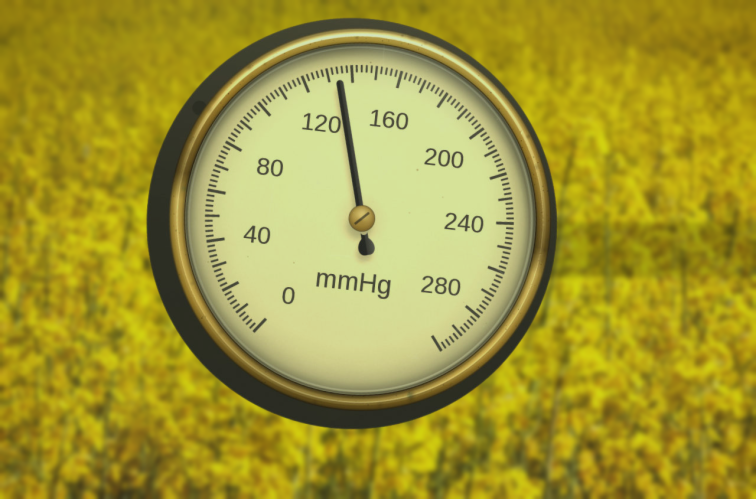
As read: 134 (mmHg)
